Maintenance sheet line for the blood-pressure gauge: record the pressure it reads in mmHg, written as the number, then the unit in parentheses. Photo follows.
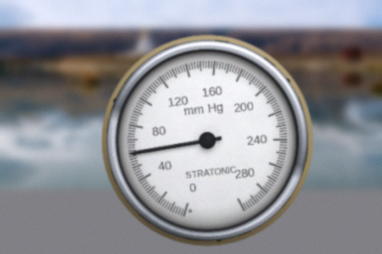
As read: 60 (mmHg)
